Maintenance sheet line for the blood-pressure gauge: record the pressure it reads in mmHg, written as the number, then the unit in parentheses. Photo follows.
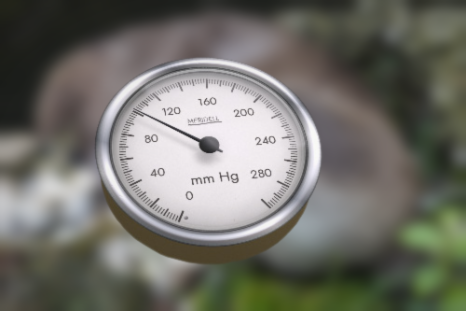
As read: 100 (mmHg)
